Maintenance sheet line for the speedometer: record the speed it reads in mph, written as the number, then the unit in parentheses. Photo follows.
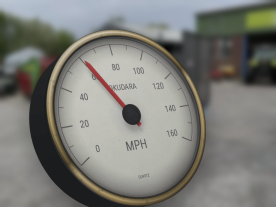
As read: 60 (mph)
